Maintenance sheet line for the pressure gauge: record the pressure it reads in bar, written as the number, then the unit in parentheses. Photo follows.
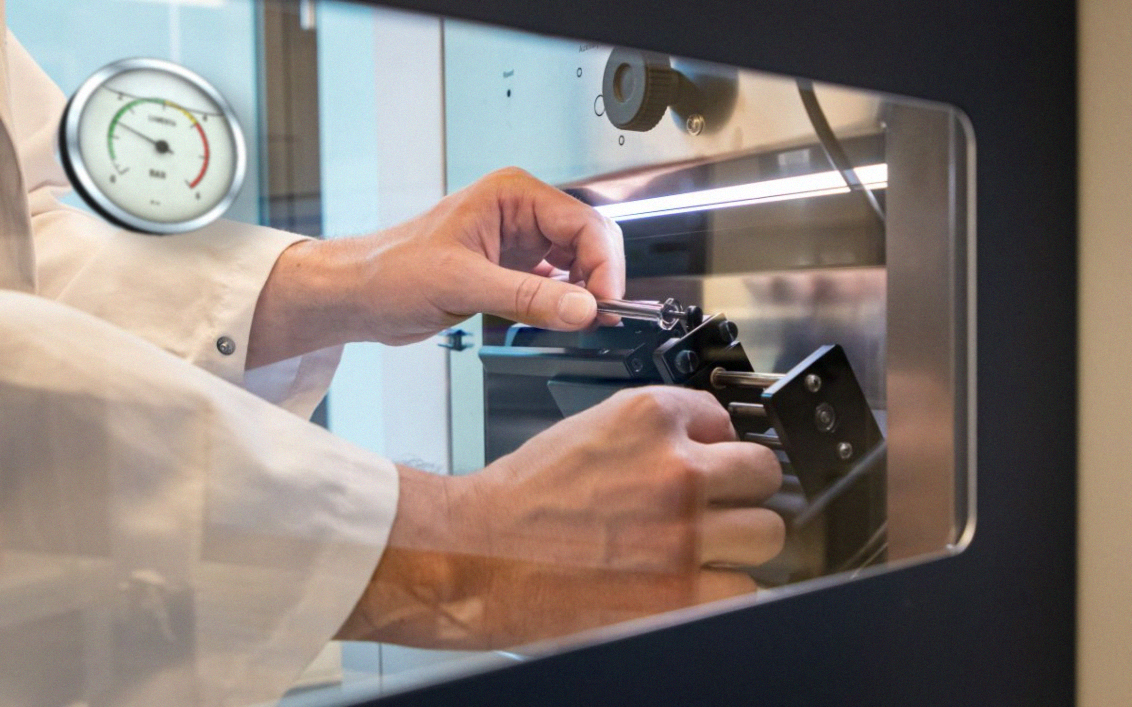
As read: 1.4 (bar)
